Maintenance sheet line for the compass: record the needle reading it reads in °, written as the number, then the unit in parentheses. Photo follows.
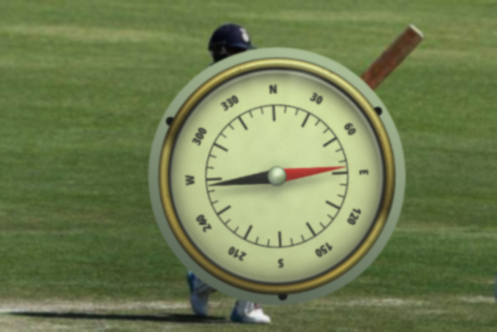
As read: 85 (°)
